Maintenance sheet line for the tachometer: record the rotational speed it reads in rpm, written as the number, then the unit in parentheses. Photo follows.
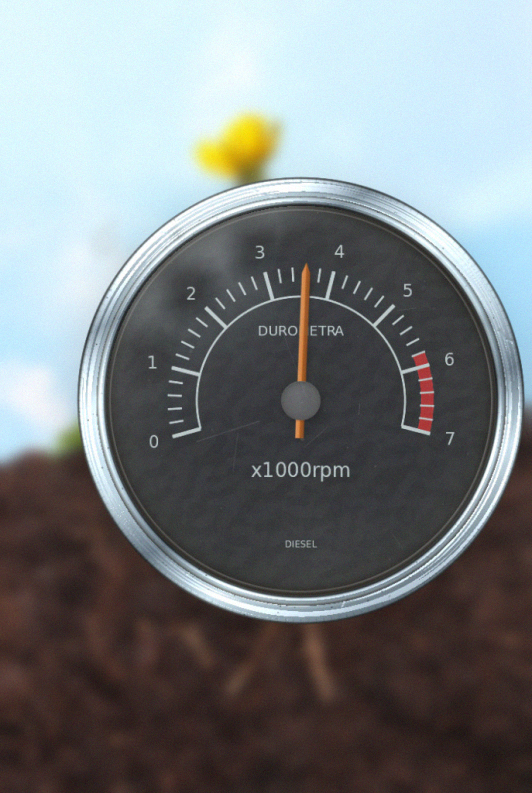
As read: 3600 (rpm)
